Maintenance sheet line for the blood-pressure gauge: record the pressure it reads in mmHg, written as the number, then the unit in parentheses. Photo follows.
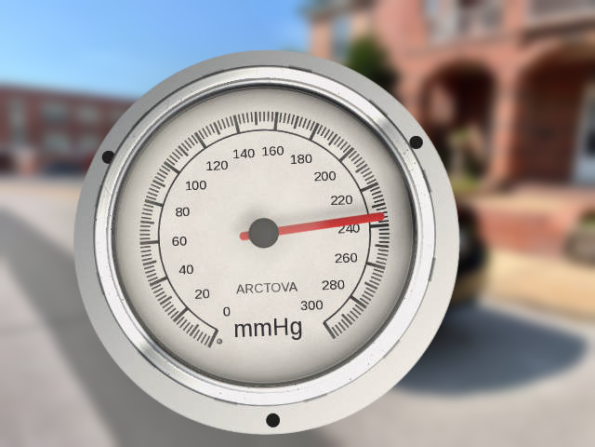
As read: 236 (mmHg)
